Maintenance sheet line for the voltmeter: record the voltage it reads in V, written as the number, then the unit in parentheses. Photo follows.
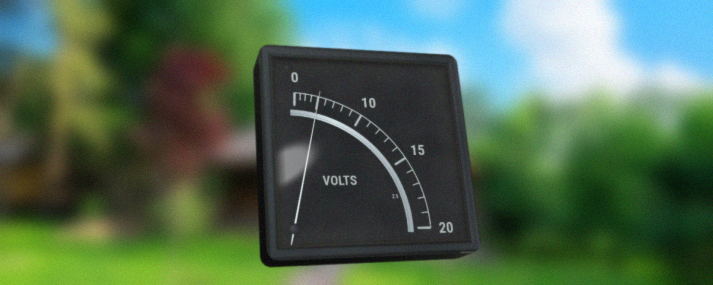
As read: 5 (V)
